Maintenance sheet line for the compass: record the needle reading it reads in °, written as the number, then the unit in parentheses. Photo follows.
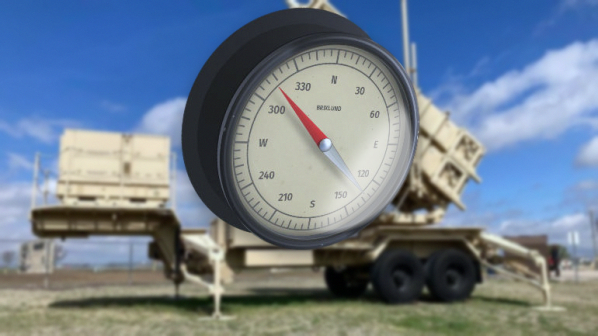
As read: 312.5 (°)
